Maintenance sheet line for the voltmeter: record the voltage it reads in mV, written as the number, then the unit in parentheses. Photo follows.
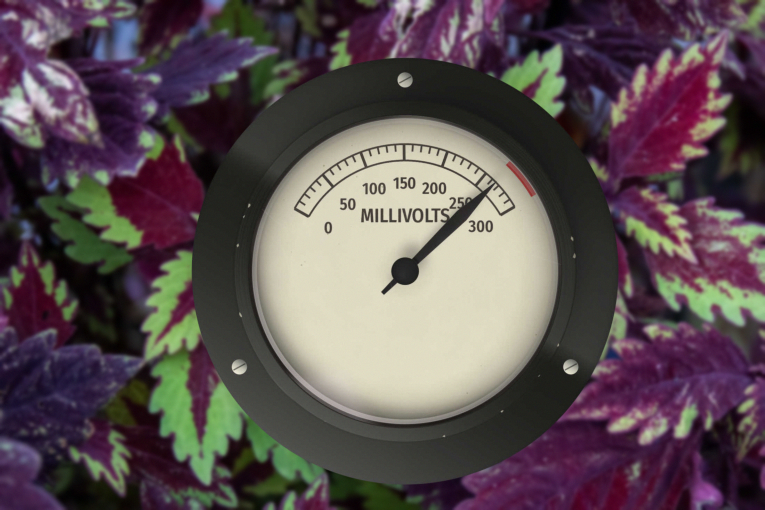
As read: 265 (mV)
